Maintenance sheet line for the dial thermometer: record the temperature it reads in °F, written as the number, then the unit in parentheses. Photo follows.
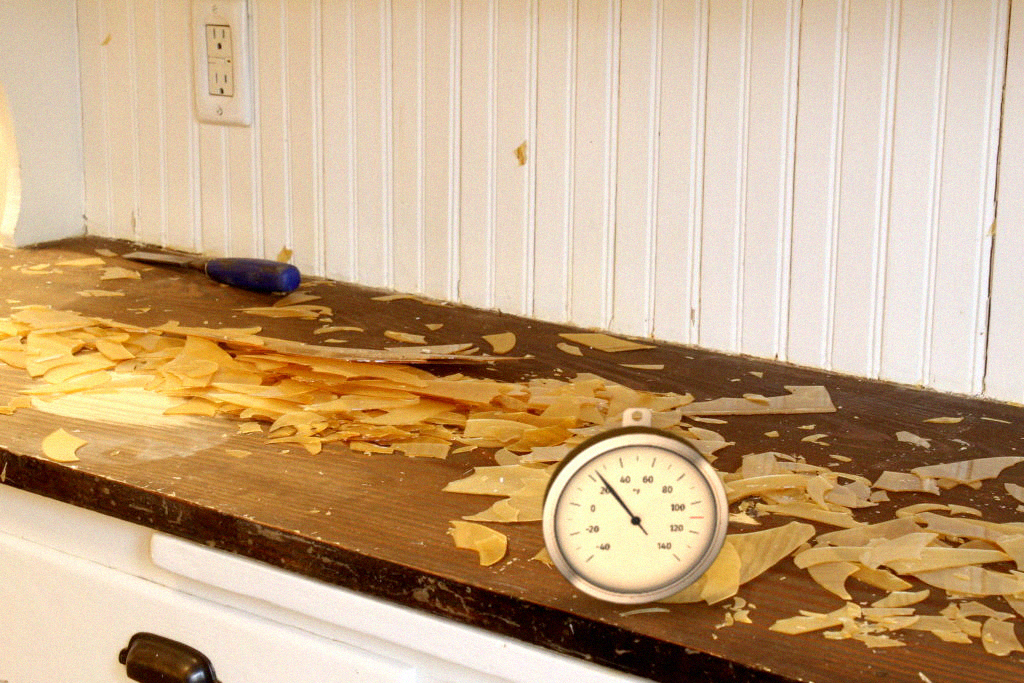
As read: 25 (°F)
